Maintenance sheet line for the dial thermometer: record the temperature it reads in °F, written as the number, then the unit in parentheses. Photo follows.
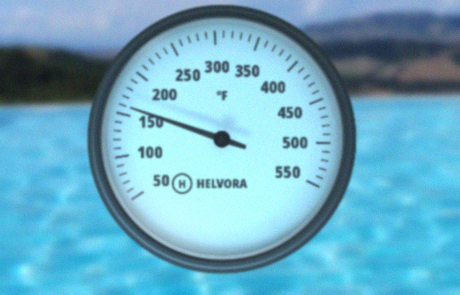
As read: 160 (°F)
